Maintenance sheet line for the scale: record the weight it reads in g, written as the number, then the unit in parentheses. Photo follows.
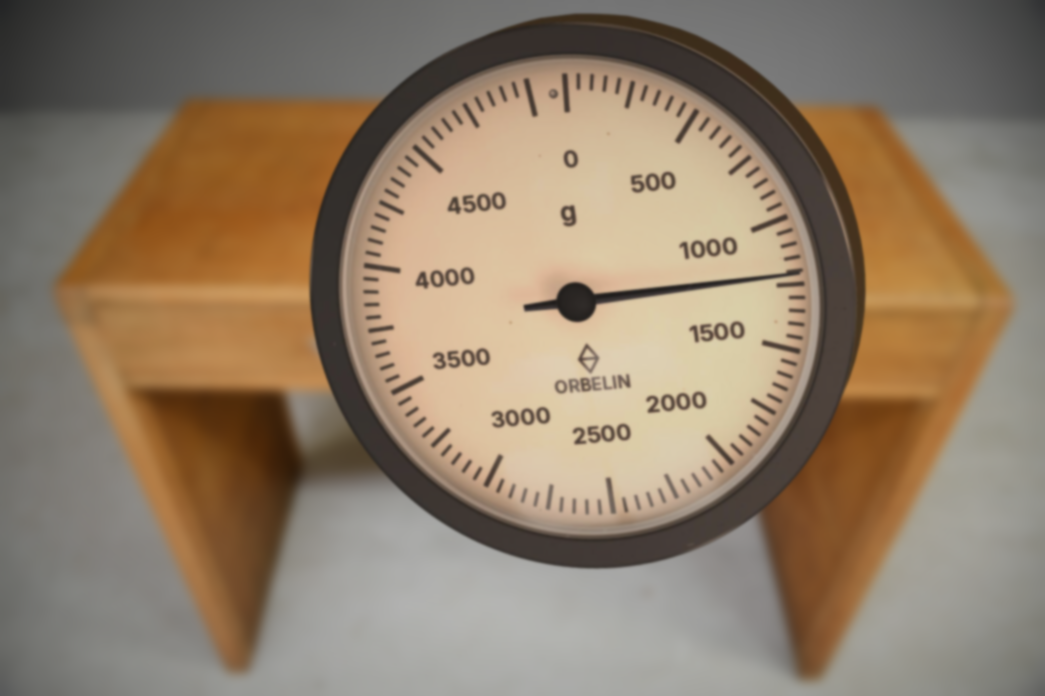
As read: 1200 (g)
